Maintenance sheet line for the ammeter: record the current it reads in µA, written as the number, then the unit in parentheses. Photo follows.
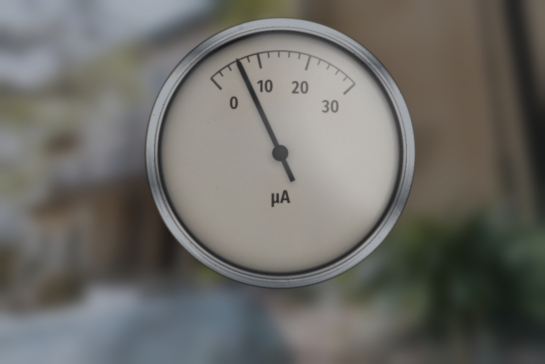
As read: 6 (µA)
